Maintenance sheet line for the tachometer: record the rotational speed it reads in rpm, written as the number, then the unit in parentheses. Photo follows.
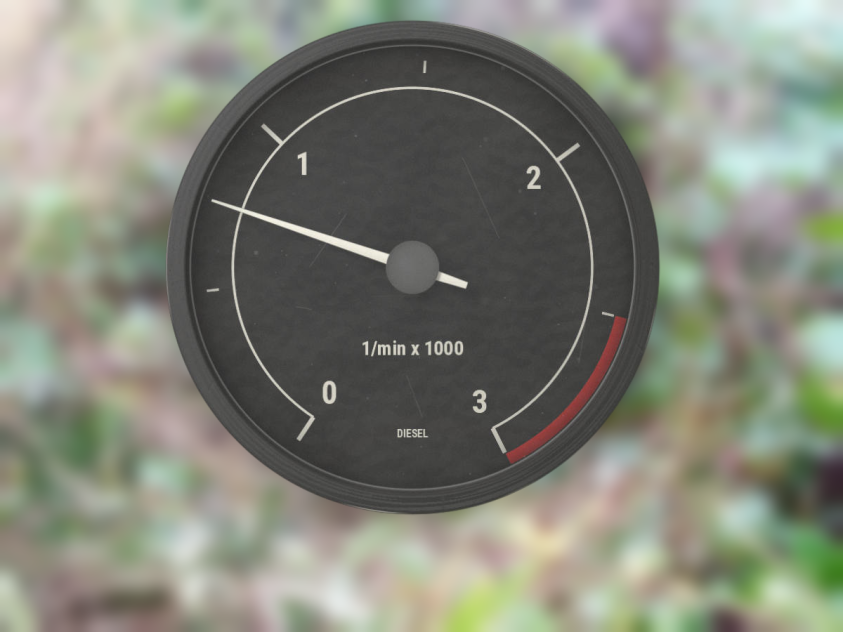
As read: 750 (rpm)
